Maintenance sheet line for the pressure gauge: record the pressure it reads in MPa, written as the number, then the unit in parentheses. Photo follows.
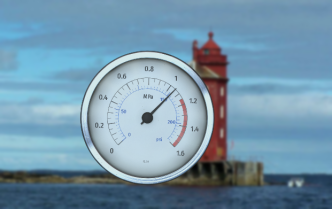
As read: 1.05 (MPa)
